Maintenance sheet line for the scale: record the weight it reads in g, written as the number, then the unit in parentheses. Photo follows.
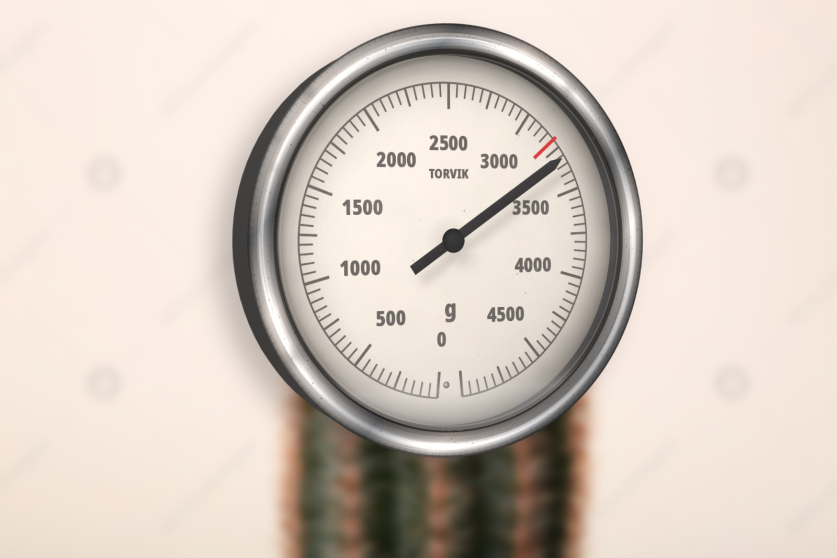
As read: 3300 (g)
